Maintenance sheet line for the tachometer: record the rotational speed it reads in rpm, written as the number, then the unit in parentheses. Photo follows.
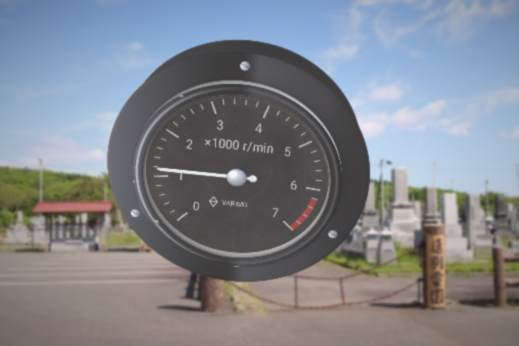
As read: 1200 (rpm)
